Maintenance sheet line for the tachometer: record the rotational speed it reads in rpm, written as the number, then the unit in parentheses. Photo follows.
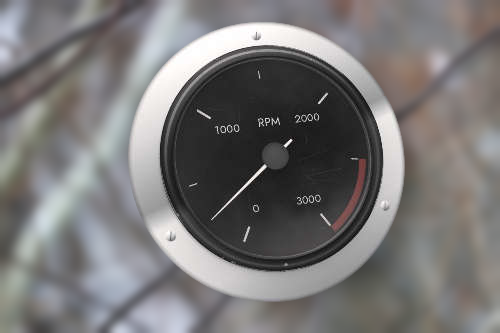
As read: 250 (rpm)
